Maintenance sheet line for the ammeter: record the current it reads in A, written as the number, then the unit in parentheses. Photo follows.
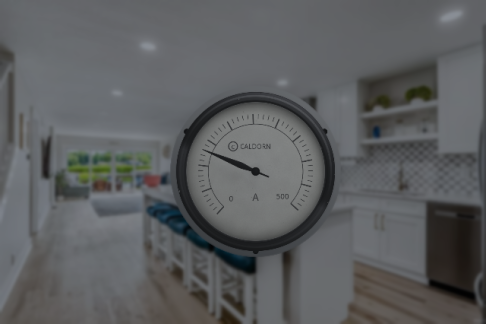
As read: 130 (A)
